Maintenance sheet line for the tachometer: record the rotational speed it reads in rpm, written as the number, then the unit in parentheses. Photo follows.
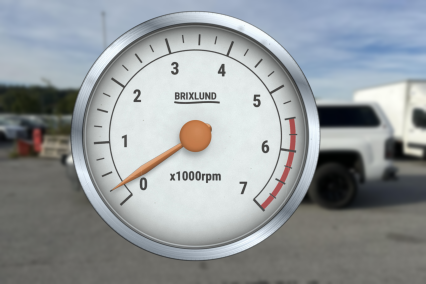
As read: 250 (rpm)
